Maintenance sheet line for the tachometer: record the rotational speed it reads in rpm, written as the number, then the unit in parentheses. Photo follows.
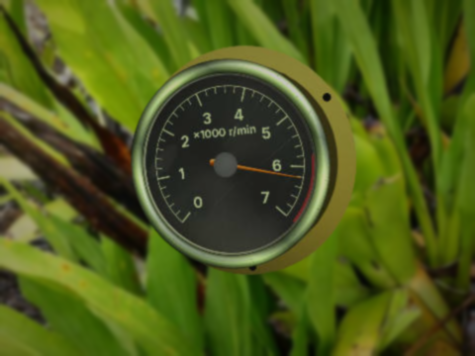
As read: 6200 (rpm)
